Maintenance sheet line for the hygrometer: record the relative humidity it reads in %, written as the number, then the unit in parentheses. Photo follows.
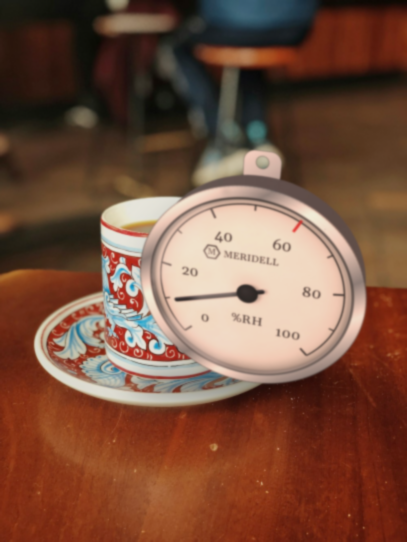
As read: 10 (%)
